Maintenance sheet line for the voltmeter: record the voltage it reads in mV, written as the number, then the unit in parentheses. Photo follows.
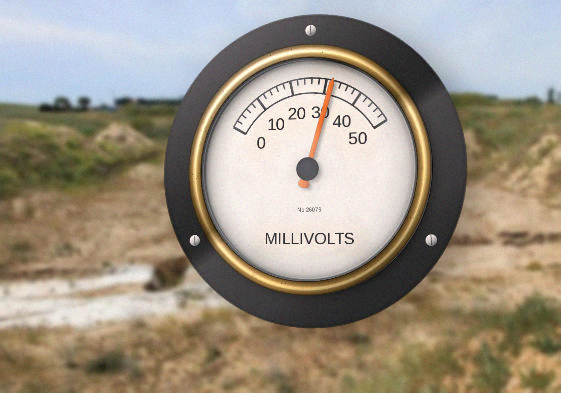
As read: 32 (mV)
